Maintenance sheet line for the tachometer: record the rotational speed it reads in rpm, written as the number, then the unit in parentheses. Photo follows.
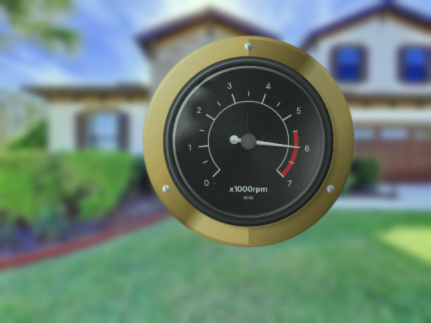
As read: 6000 (rpm)
